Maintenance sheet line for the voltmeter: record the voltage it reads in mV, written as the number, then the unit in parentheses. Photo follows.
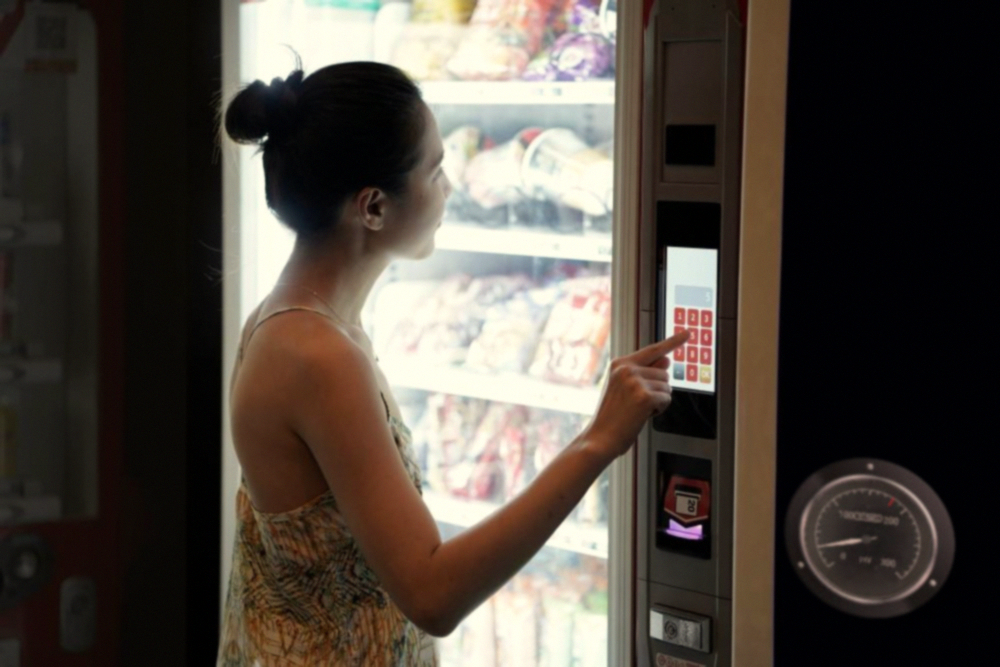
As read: 30 (mV)
